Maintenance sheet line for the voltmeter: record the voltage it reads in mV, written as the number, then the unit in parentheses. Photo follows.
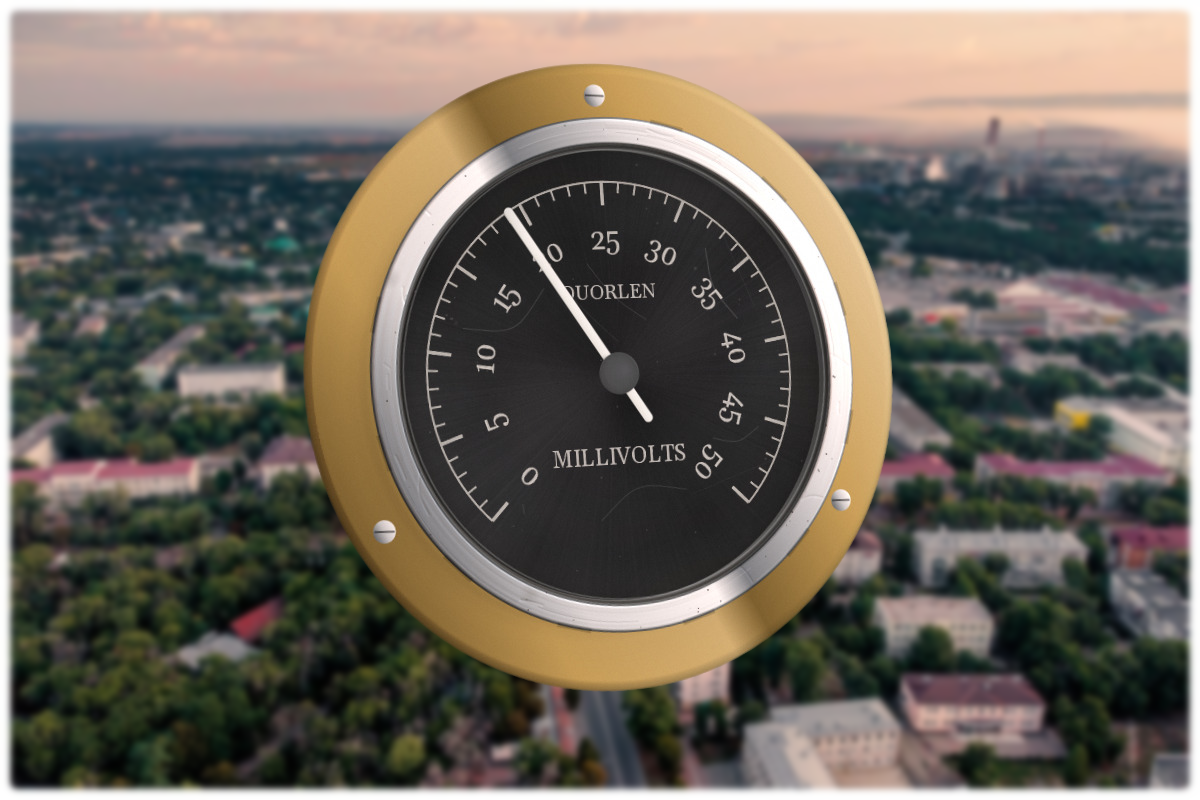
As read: 19 (mV)
